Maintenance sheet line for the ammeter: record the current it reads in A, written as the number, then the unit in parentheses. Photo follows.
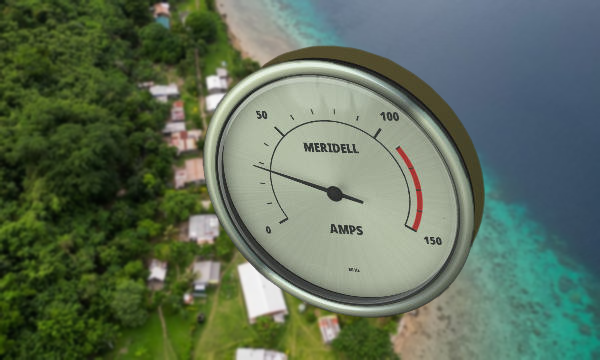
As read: 30 (A)
